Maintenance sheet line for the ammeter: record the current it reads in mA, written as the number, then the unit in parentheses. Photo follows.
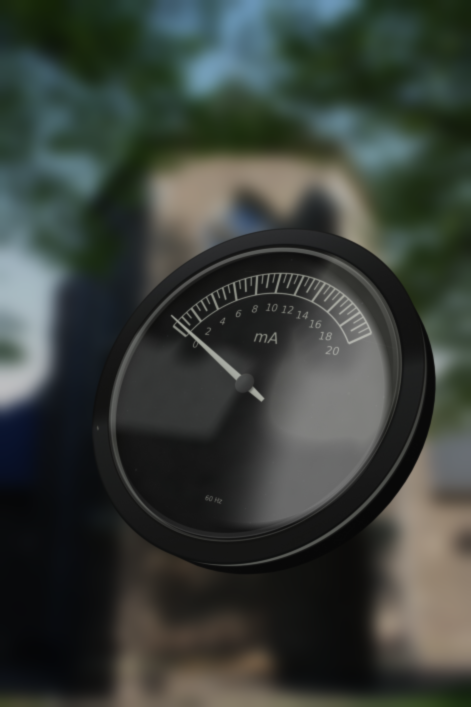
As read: 0.5 (mA)
